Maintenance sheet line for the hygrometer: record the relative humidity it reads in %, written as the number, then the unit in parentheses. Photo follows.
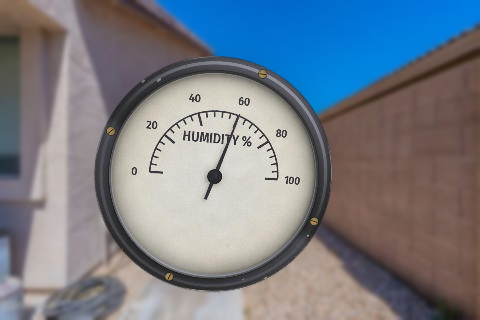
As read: 60 (%)
